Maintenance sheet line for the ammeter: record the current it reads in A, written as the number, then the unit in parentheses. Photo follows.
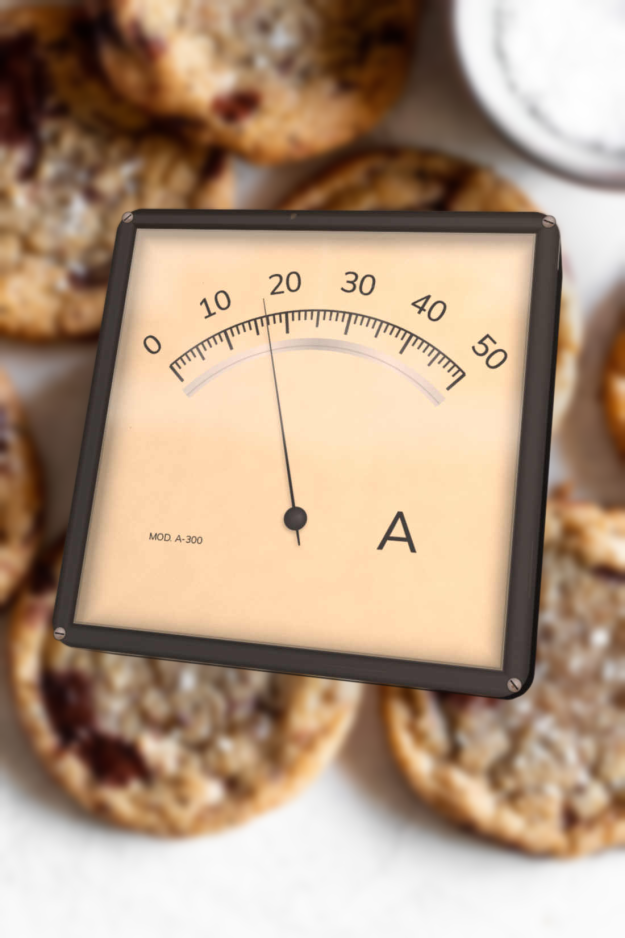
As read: 17 (A)
